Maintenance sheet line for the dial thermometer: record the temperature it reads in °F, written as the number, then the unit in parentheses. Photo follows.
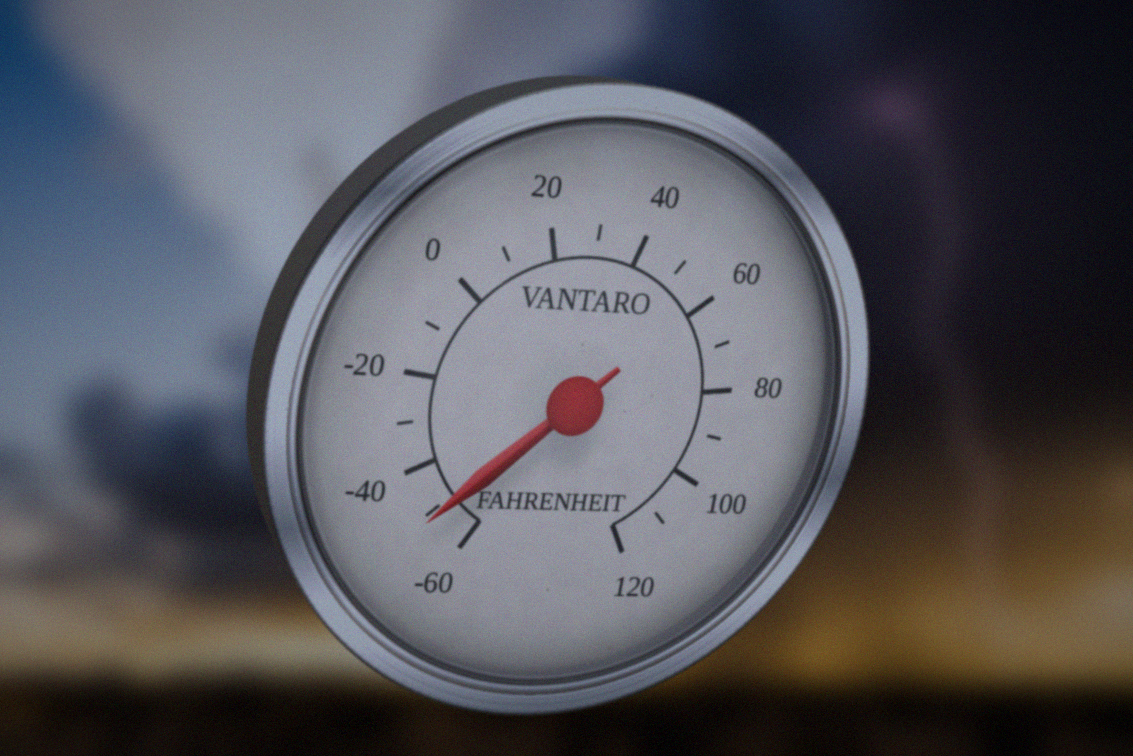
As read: -50 (°F)
